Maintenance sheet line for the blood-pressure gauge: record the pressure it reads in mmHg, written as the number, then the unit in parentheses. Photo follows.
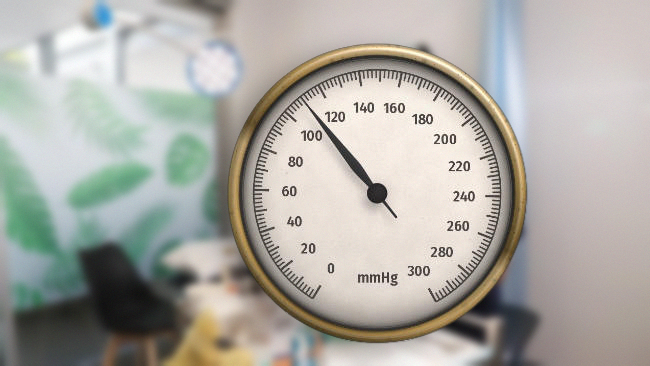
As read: 110 (mmHg)
